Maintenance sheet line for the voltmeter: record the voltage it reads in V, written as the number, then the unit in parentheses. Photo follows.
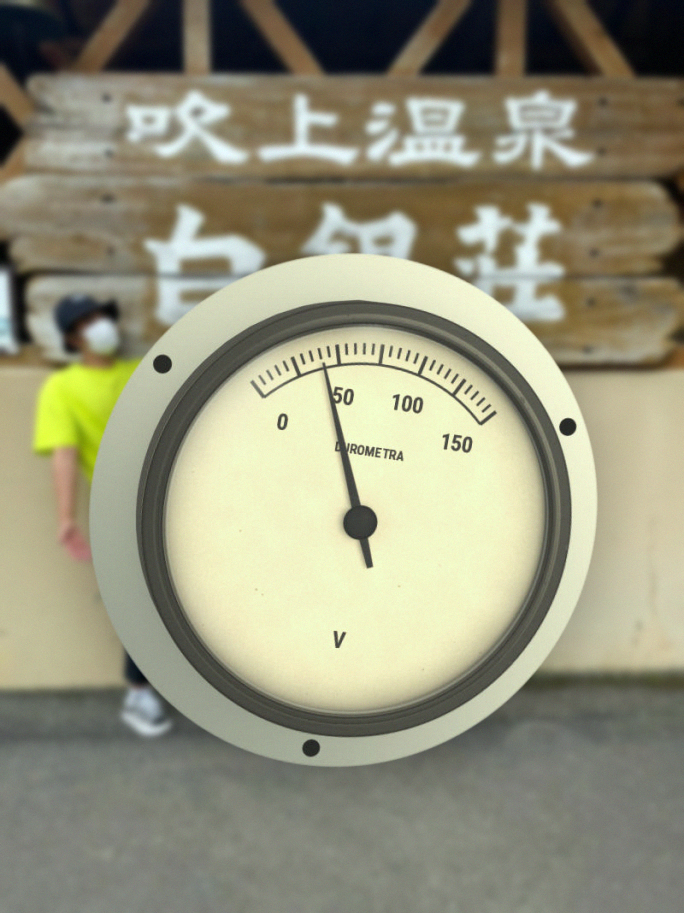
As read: 40 (V)
